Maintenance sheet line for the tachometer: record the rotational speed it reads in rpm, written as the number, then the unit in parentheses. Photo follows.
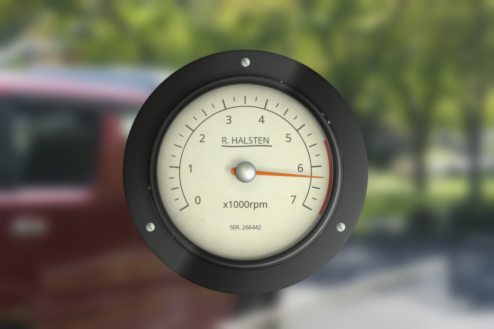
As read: 6250 (rpm)
